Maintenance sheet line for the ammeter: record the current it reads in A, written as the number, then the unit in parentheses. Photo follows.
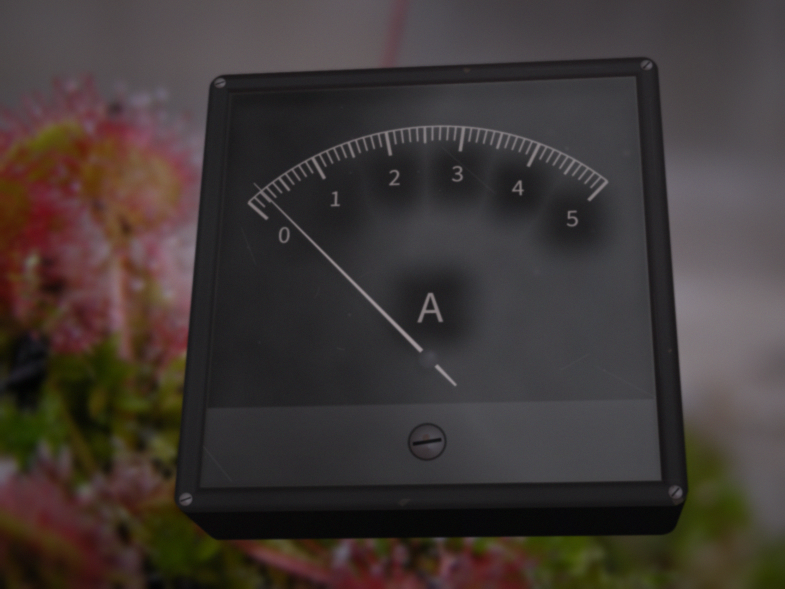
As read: 0.2 (A)
